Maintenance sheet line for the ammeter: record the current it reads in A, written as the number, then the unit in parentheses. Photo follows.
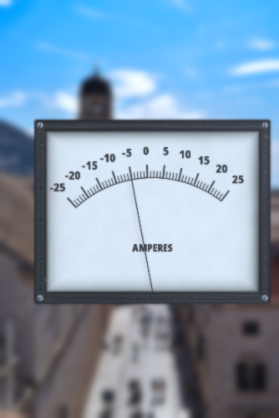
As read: -5 (A)
